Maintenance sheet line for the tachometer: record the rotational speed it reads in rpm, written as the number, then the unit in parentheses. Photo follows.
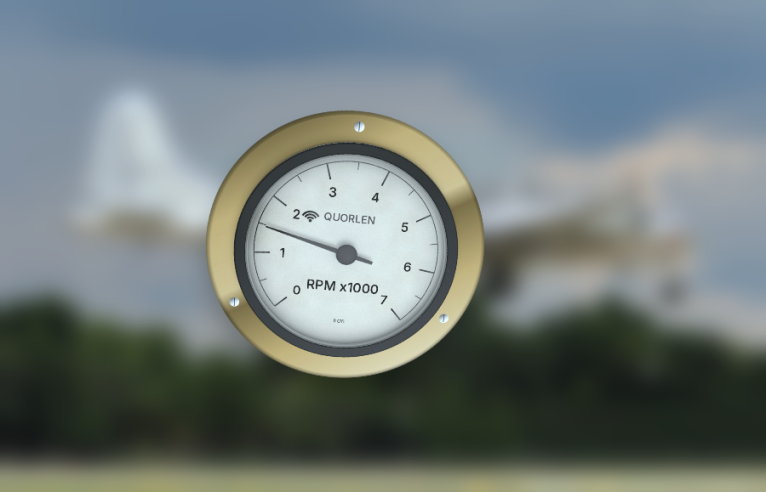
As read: 1500 (rpm)
